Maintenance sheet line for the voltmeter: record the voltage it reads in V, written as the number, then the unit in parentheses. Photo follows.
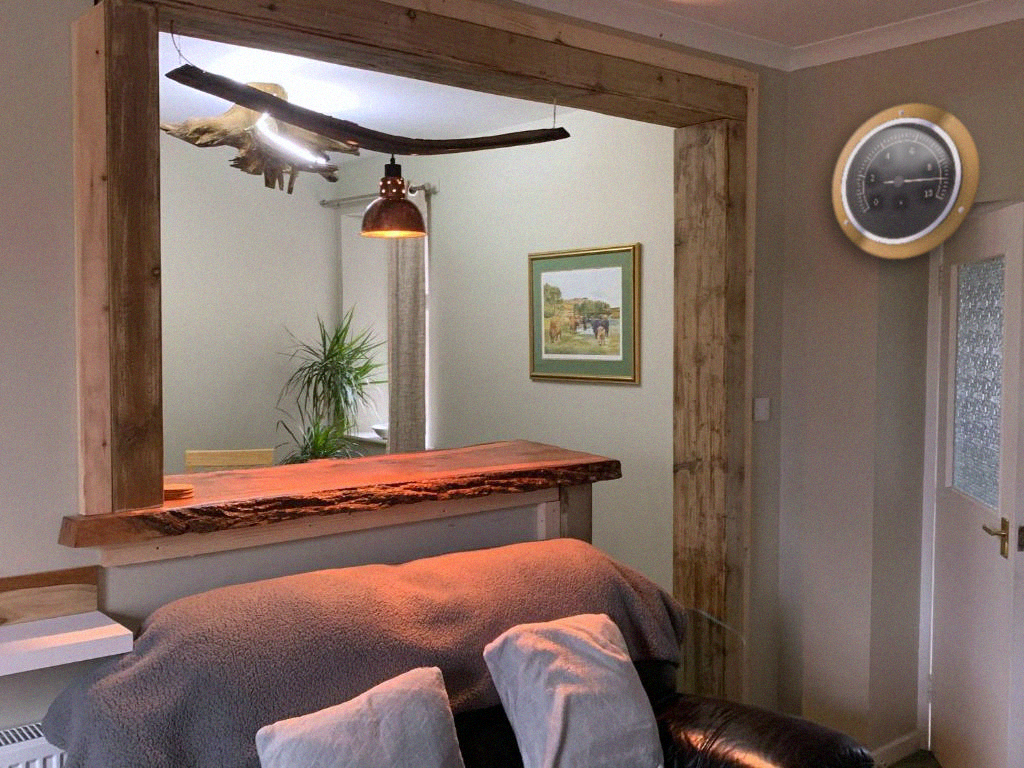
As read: 9 (V)
